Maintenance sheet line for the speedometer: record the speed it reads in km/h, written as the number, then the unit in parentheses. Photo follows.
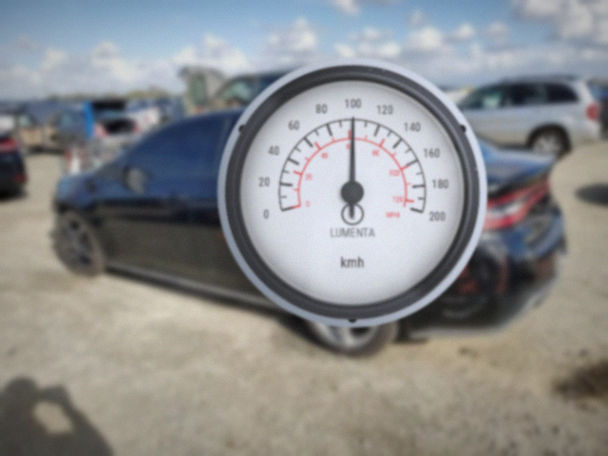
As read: 100 (km/h)
